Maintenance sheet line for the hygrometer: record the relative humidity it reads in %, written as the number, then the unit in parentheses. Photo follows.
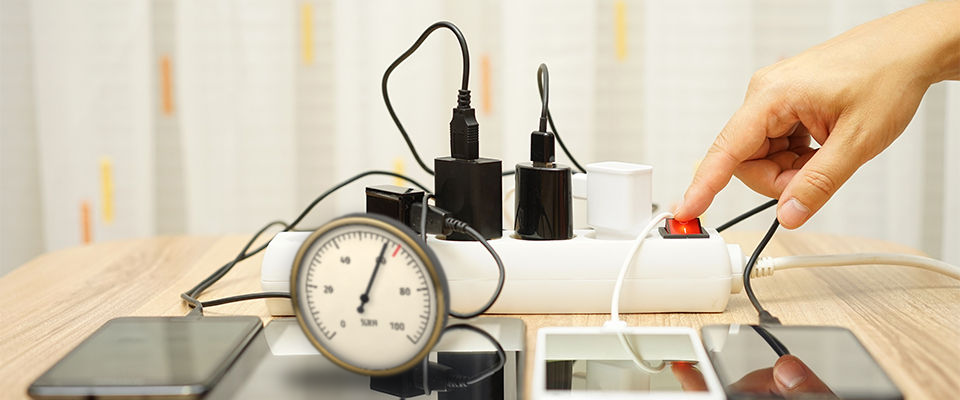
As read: 60 (%)
